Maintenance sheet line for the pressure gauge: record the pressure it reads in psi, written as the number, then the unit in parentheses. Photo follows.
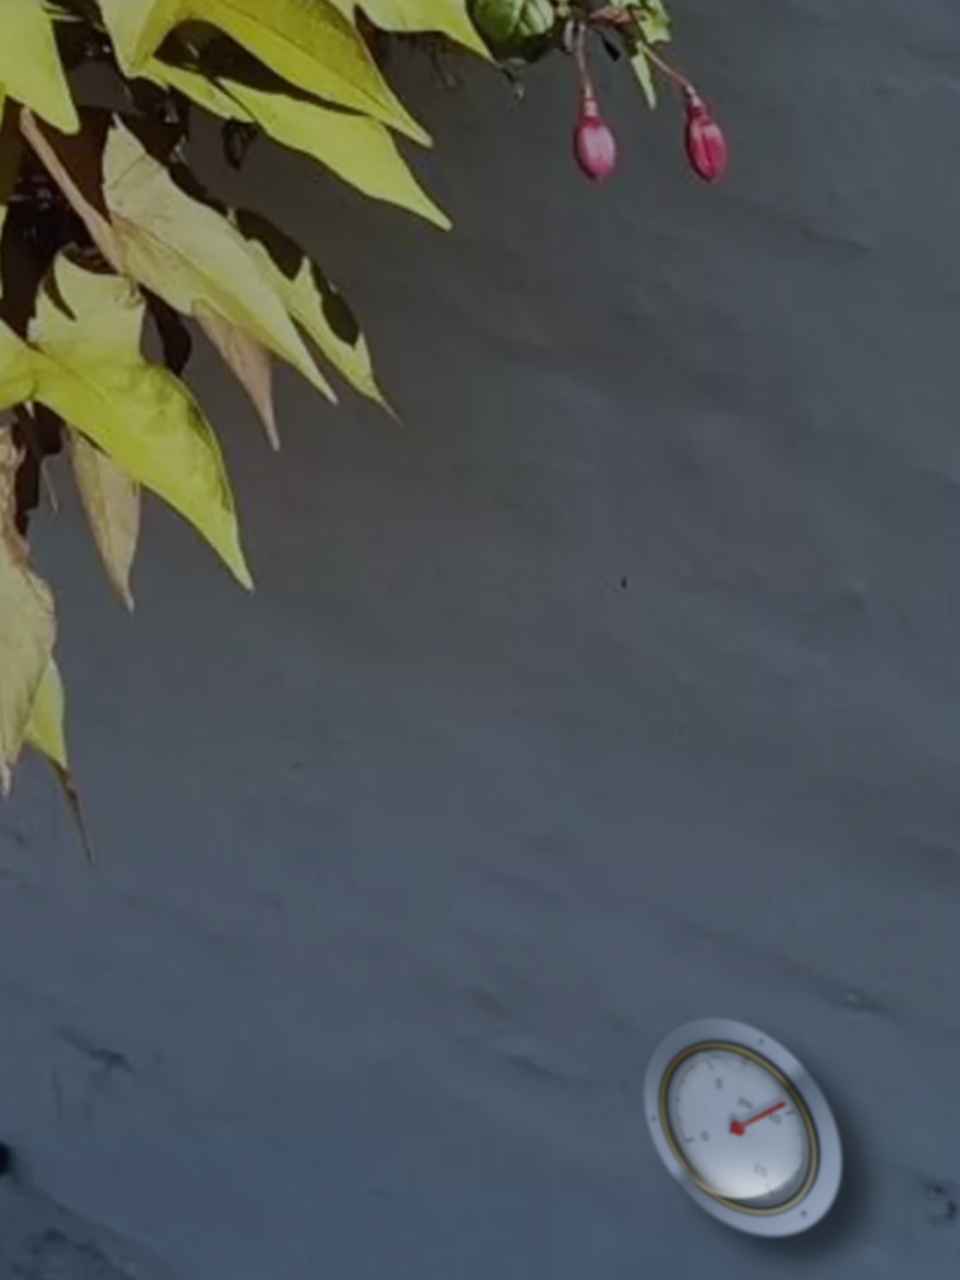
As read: 9.5 (psi)
